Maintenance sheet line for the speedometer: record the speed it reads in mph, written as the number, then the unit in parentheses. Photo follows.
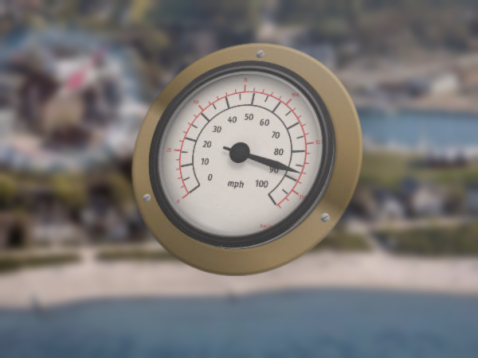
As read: 87.5 (mph)
